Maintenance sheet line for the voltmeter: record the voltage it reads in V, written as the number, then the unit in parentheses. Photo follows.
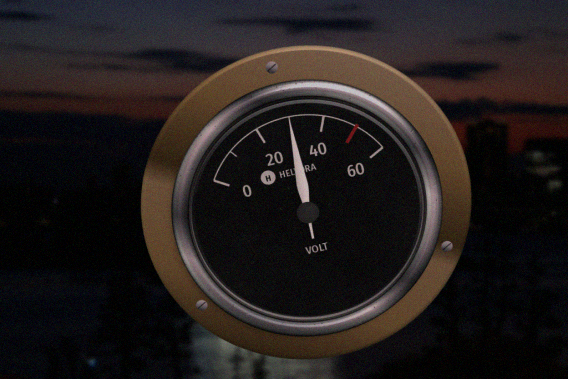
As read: 30 (V)
